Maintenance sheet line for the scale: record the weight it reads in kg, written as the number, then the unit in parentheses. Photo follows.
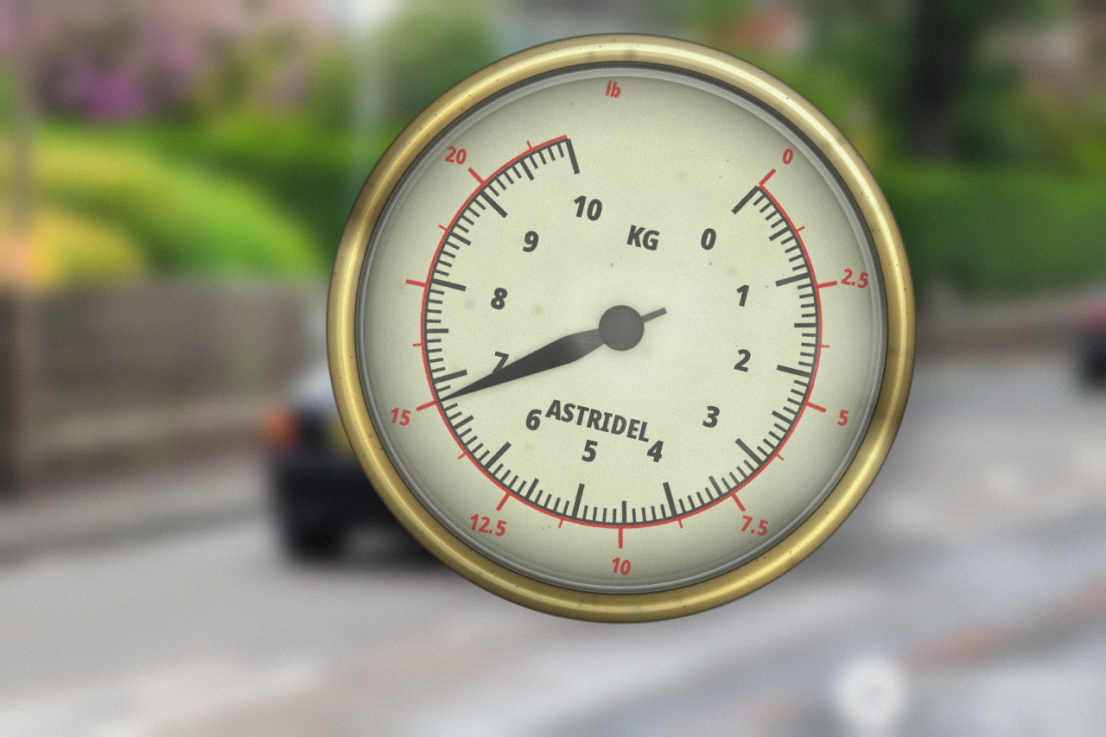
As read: 6.8 (kg)
